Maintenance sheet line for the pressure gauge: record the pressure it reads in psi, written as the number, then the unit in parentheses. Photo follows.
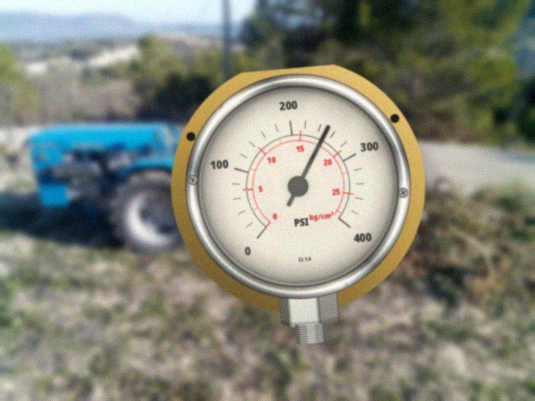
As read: 250 (psi)
